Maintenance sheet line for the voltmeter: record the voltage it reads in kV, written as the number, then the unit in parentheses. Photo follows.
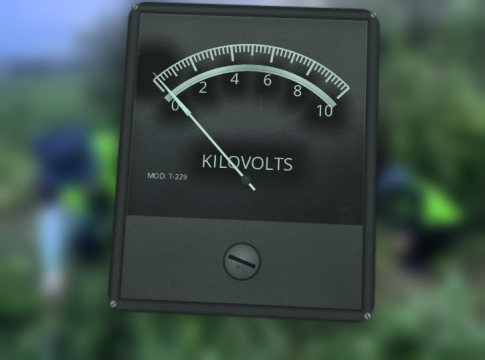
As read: 0.2 (kV)
